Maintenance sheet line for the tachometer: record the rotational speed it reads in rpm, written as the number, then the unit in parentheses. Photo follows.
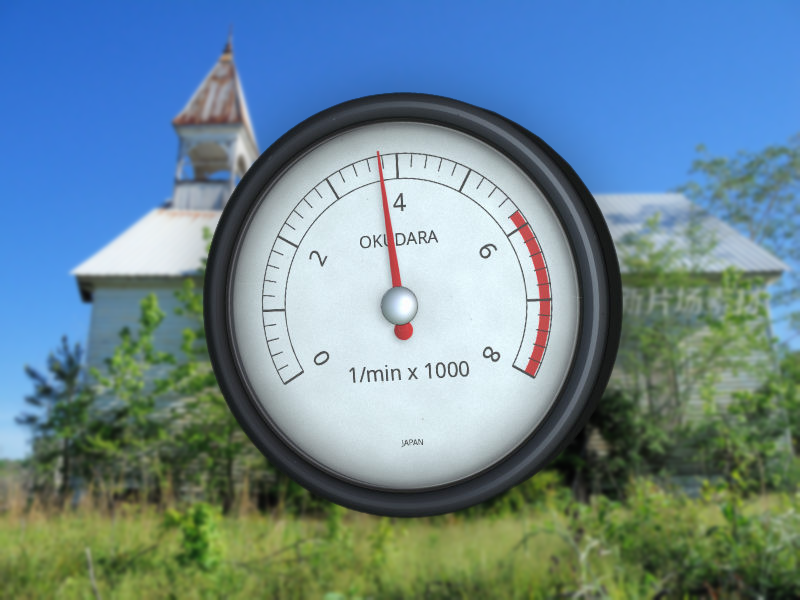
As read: 3800 (rpm)
